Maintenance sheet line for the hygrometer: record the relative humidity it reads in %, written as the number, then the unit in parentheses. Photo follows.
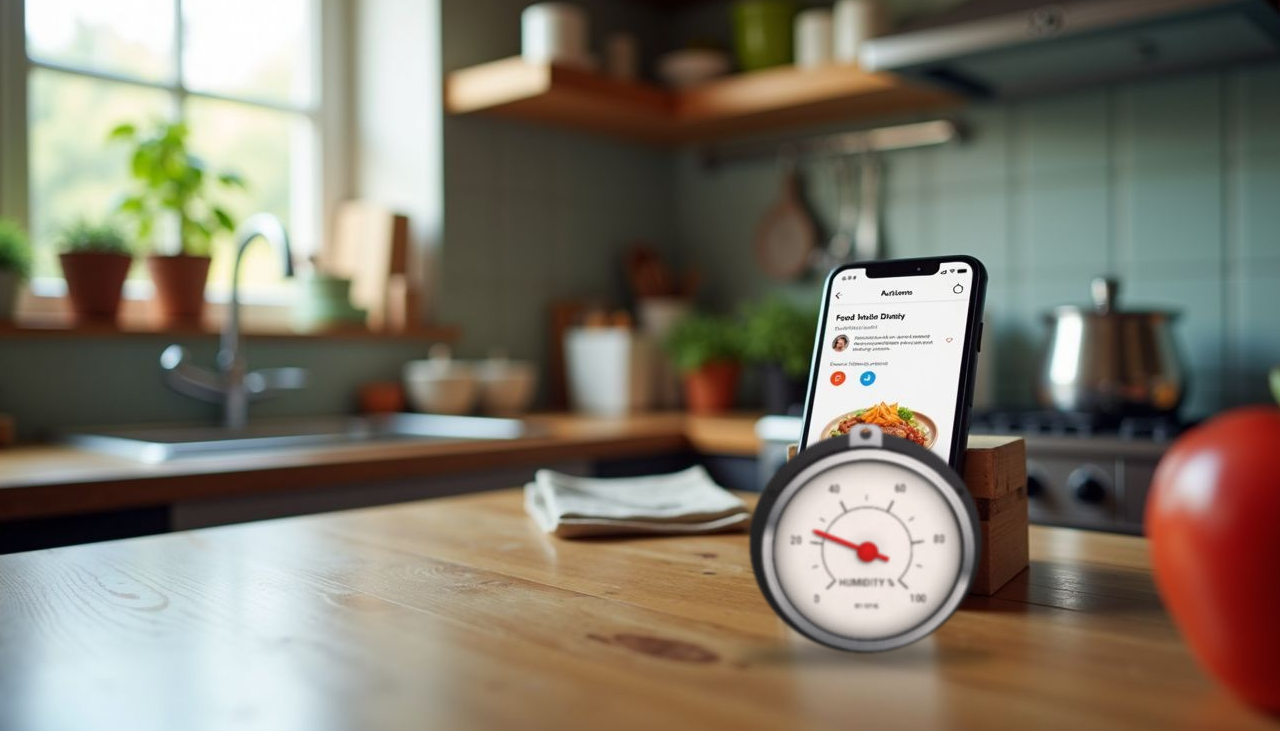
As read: 25 (%)
